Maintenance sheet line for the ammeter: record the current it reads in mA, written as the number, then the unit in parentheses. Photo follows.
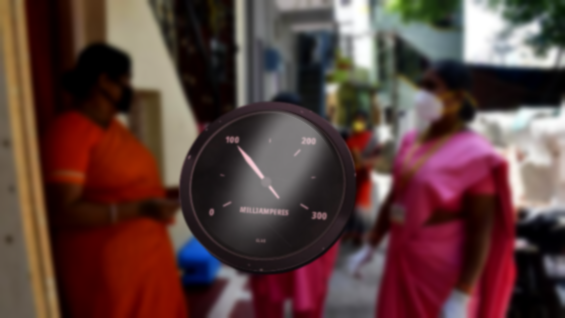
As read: 100 (mA)
